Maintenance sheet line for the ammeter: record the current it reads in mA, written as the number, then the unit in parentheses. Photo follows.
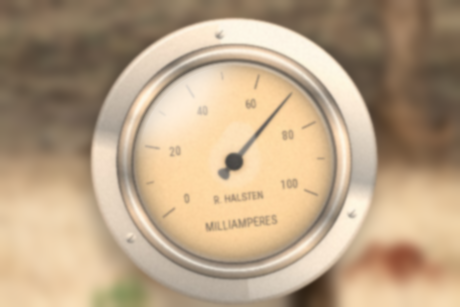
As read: 70 (mA)
